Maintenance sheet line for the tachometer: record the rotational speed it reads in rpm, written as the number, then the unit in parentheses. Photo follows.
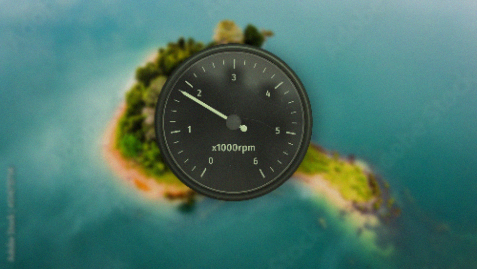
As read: 1800 (rpm)
